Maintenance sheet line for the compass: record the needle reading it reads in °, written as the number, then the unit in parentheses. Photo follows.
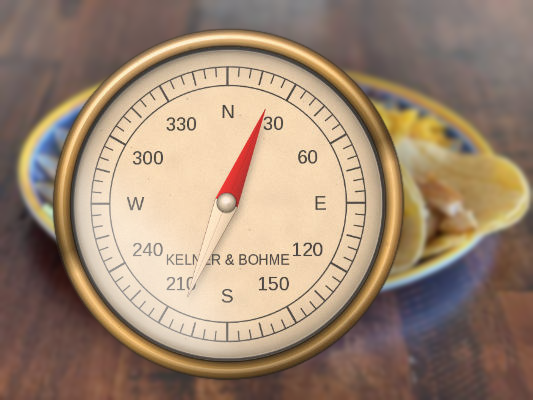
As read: 22.5 (°)
